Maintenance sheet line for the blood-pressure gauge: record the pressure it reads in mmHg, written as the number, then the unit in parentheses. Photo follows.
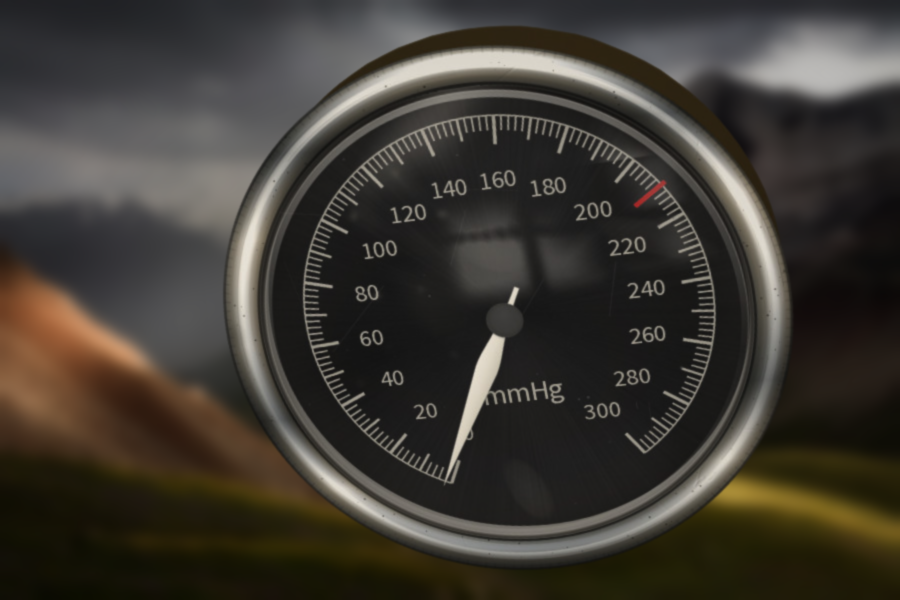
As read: 2 (mmHg)
